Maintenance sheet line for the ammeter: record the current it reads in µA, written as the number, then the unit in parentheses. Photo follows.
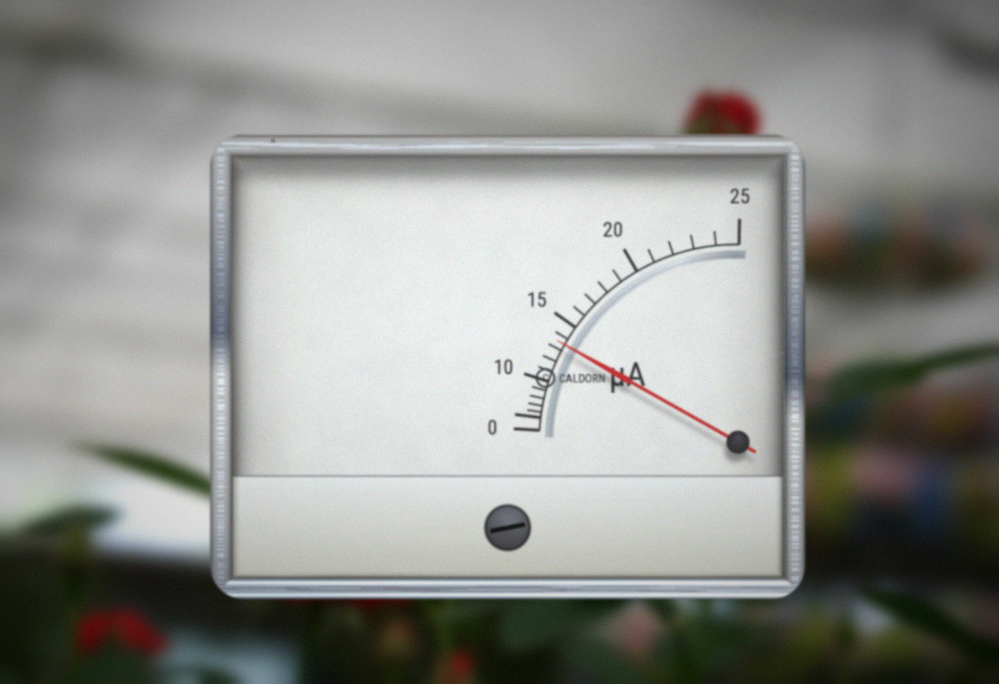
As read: 13.5 (µA)
